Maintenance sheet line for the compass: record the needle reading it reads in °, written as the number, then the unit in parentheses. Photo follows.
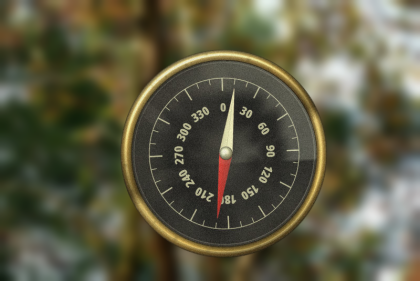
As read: 190 (°)
